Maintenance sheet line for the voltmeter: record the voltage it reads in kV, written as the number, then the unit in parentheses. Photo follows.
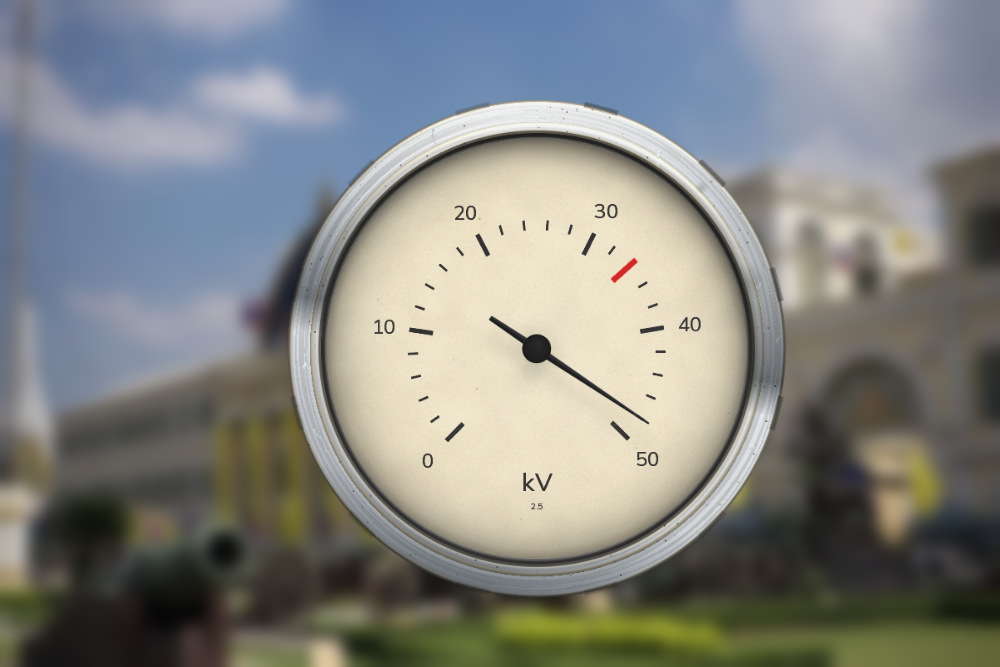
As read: 48 (kV)
